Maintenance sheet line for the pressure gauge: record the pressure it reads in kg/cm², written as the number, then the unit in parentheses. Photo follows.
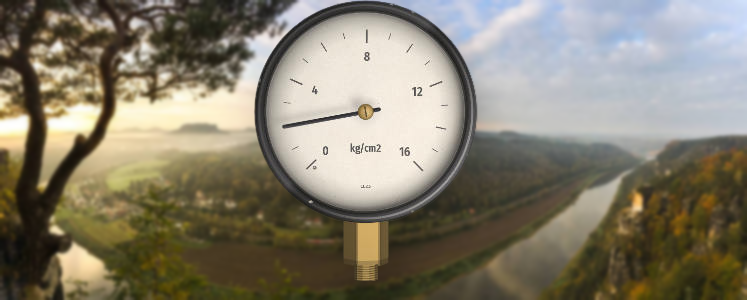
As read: 2 (kg/cm²)
